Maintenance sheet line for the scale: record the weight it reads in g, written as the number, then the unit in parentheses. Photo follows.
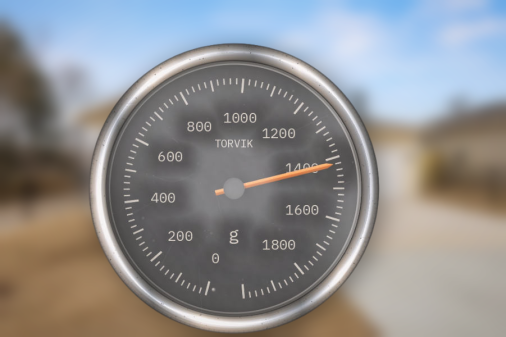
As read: 1420 (g)
